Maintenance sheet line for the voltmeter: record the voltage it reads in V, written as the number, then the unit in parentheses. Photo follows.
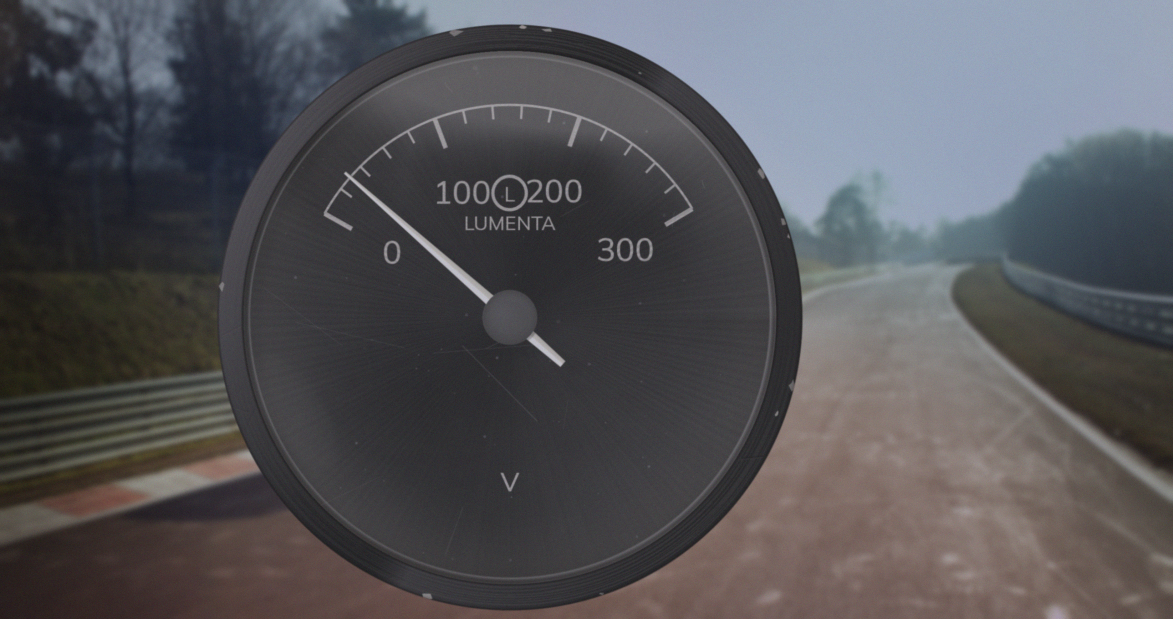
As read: 30 (V)
